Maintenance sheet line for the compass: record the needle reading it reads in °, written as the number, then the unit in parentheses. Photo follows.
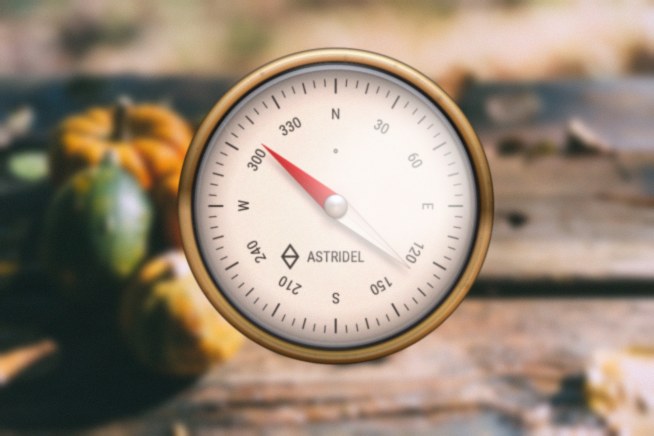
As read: 310 (°)
